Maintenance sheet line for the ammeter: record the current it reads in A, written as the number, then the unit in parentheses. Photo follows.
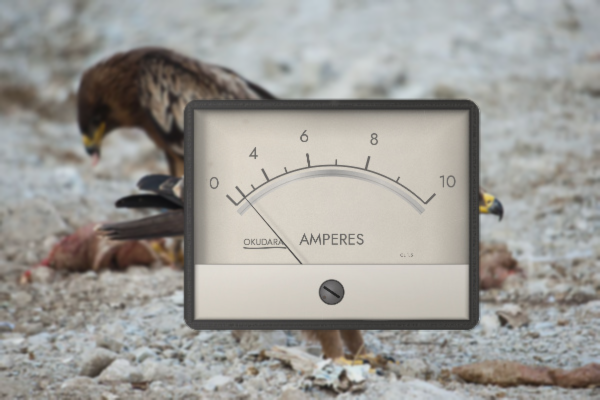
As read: 2 (A)
